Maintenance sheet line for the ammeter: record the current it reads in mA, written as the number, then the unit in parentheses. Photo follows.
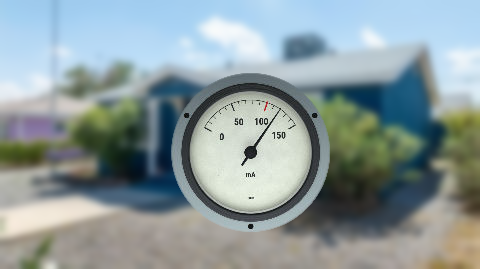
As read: 120 (mA)
